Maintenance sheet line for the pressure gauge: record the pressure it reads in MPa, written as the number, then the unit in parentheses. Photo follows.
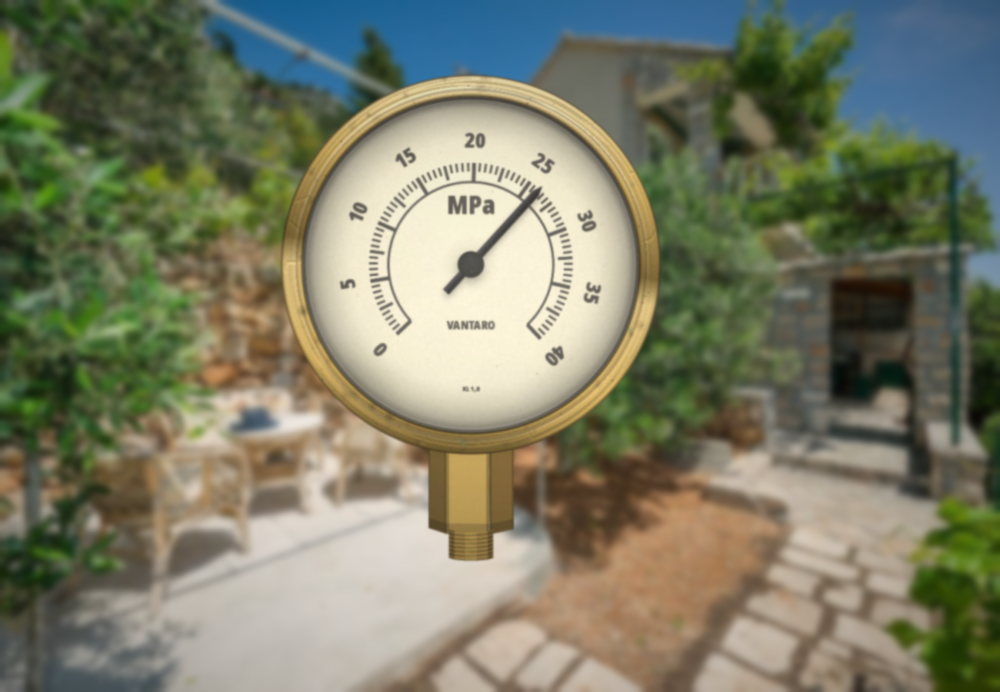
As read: 26 (MPa)
